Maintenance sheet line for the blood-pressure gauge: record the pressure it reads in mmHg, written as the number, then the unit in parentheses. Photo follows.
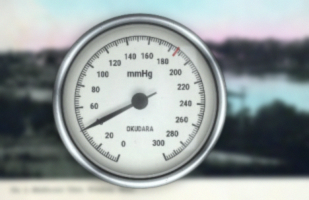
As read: 40 (mmHg)
